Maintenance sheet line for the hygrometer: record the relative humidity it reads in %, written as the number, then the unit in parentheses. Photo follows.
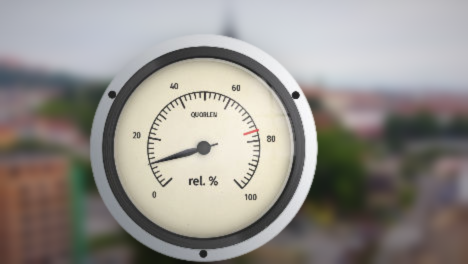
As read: 10 (%)
